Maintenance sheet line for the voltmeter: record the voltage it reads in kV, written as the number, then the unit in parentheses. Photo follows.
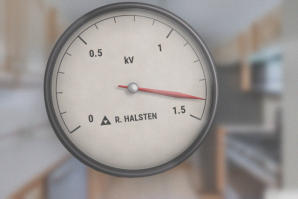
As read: 1.4 (kV)
